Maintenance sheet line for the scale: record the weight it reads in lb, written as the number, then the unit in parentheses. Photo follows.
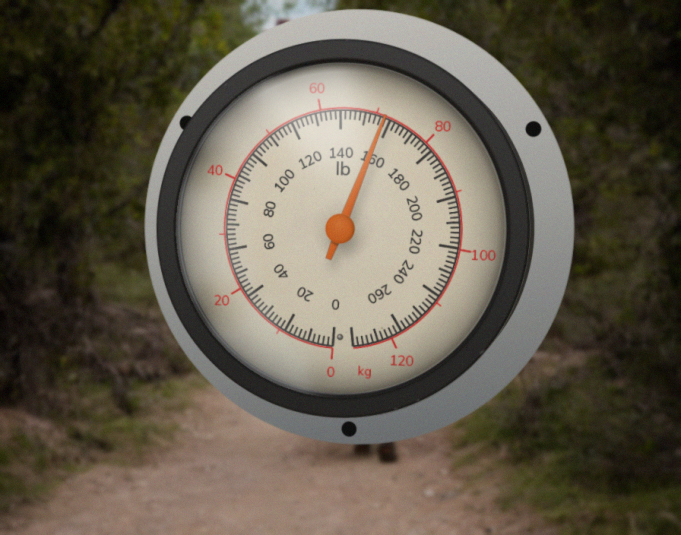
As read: 158 (lb)
